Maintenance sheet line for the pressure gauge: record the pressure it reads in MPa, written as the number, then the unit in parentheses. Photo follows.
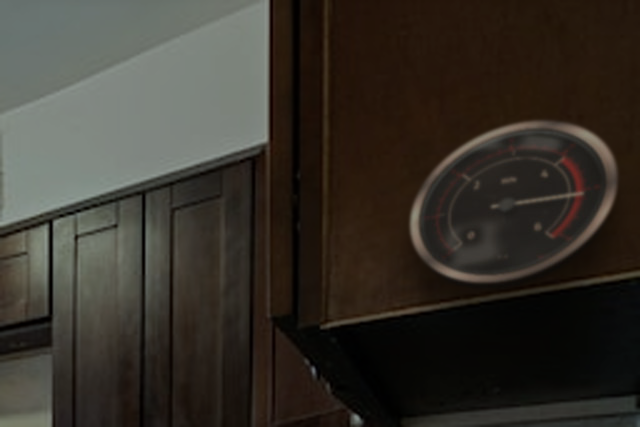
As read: 5 (MPa)
